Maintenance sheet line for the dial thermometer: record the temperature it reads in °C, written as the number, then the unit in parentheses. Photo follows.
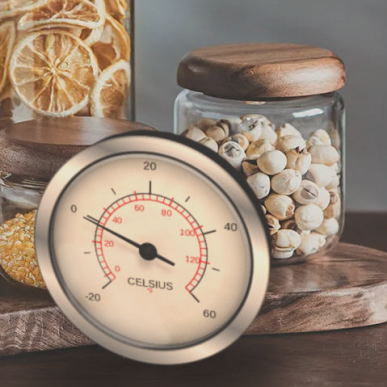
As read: 0 (°C)
